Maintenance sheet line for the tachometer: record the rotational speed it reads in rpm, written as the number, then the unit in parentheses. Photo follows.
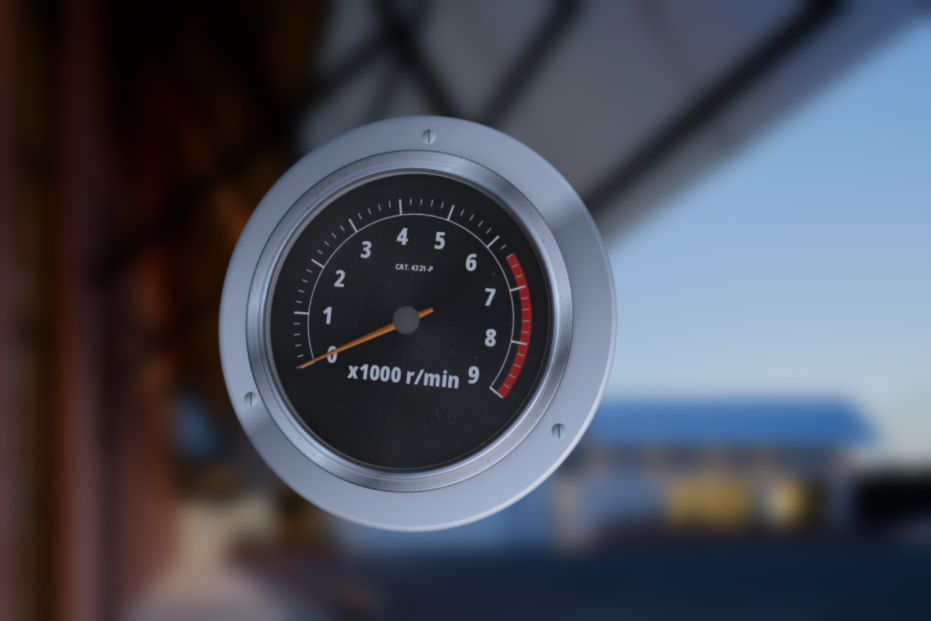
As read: 0 (rpm)
